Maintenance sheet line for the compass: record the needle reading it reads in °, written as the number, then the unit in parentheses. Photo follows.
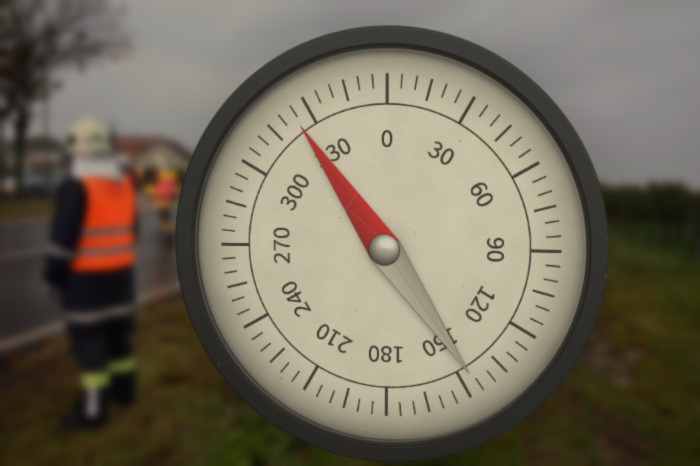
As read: 325 (°)
